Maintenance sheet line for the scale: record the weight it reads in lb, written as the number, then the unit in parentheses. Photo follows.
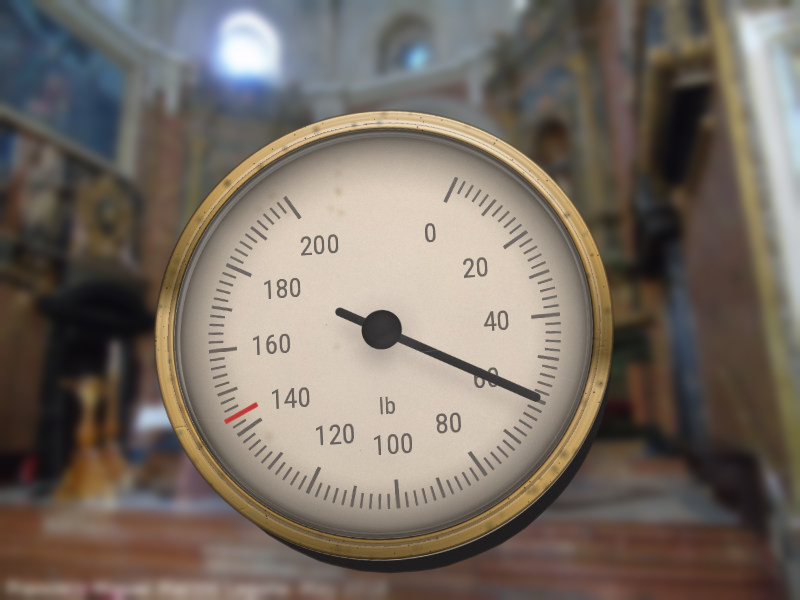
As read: 60 (lb)
